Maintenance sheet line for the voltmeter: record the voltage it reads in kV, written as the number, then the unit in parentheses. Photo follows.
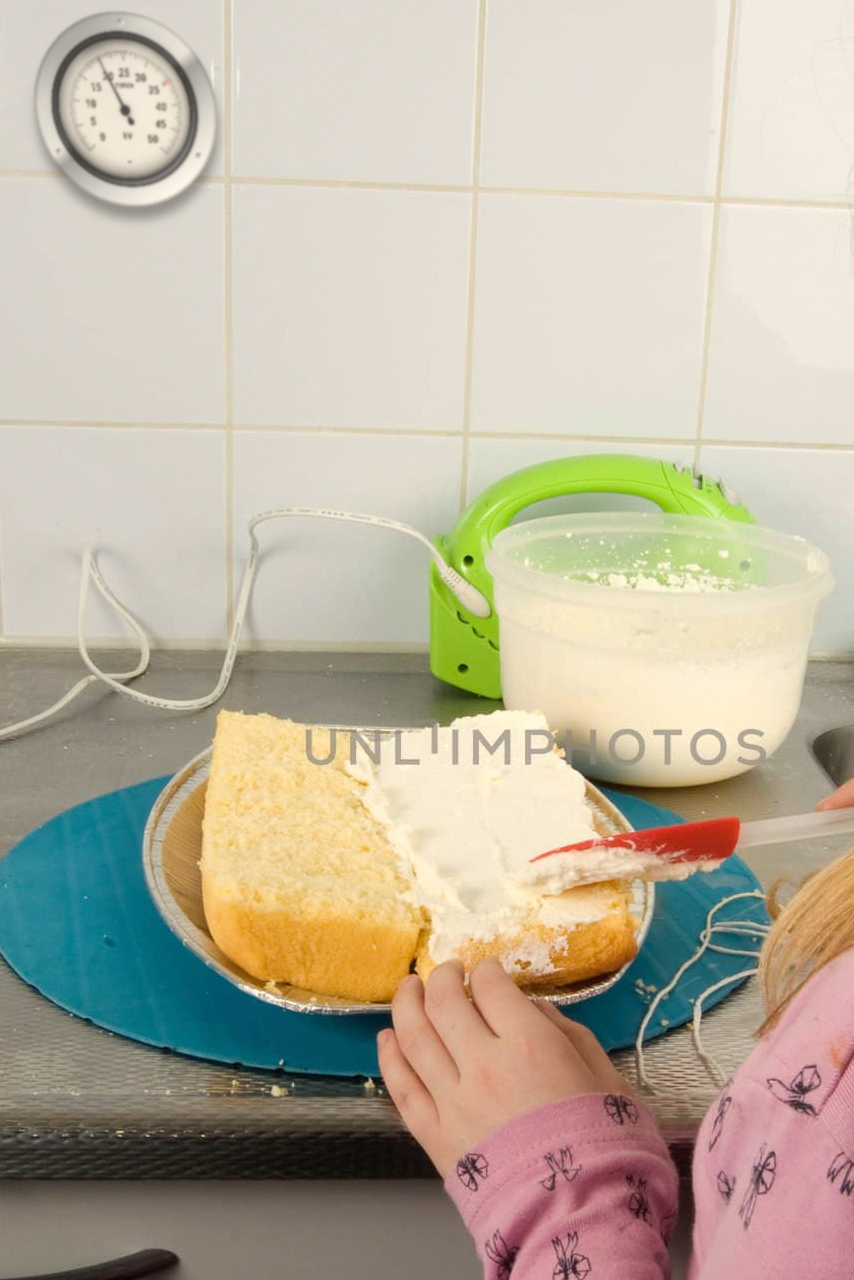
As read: 20 (kV)
